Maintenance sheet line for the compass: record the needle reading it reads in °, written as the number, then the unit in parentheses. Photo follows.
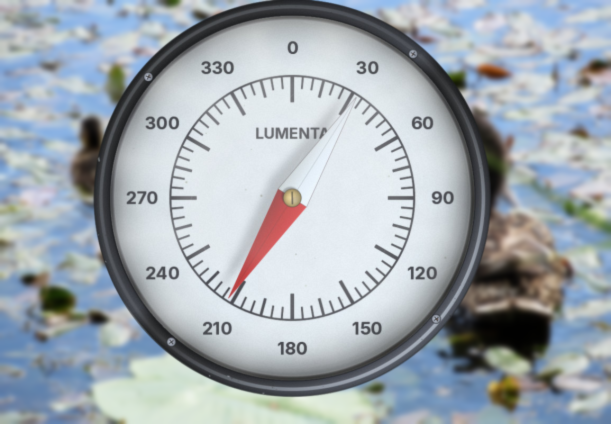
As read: 212.5 (°)
